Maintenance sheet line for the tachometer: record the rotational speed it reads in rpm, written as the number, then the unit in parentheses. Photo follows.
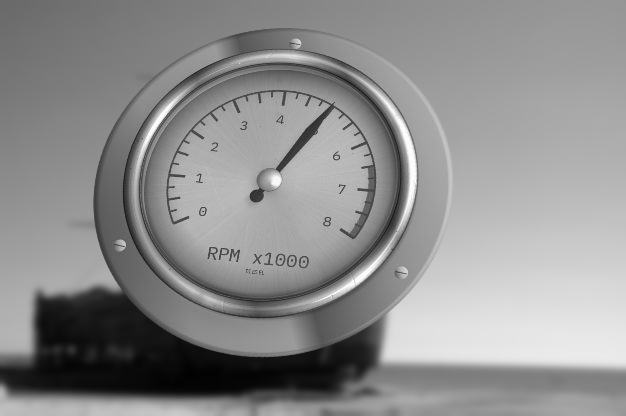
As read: 5000 (rpm)
